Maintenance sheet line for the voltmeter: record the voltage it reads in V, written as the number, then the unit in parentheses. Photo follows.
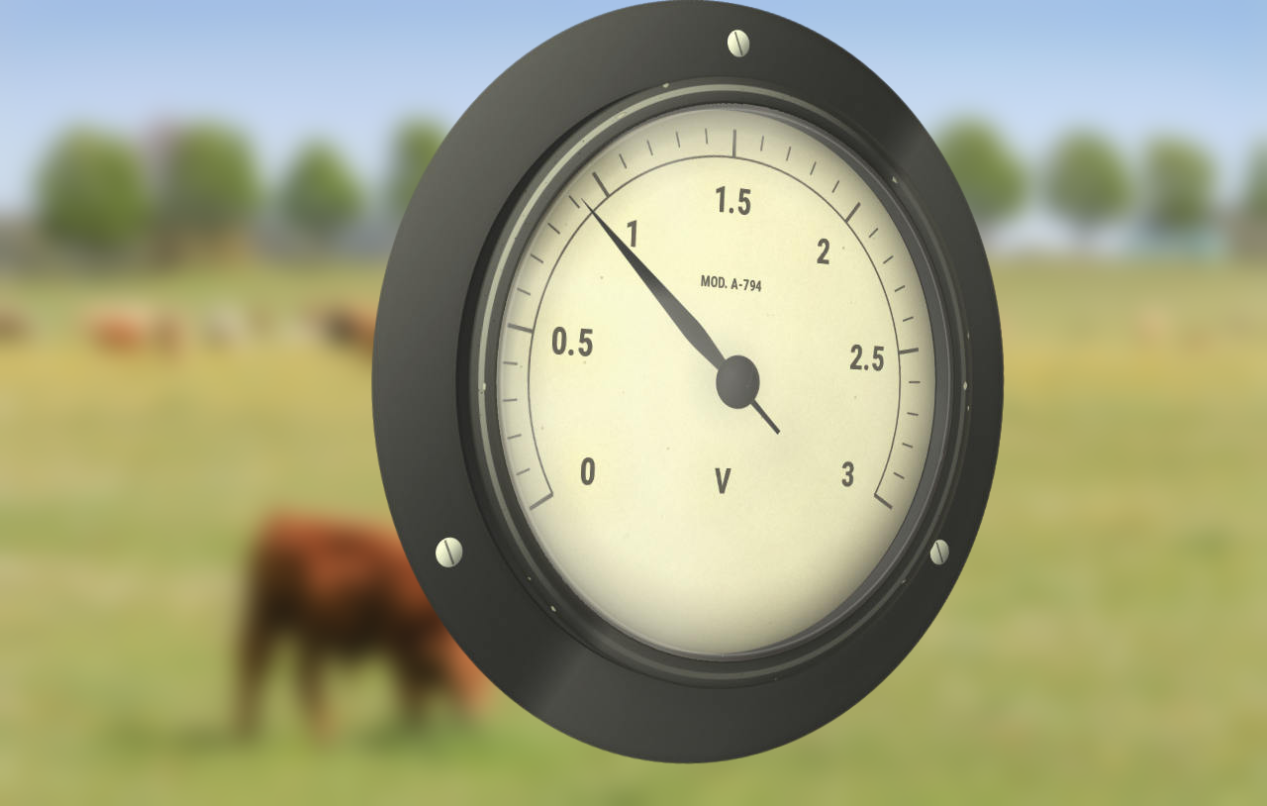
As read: 0.9 (V)
